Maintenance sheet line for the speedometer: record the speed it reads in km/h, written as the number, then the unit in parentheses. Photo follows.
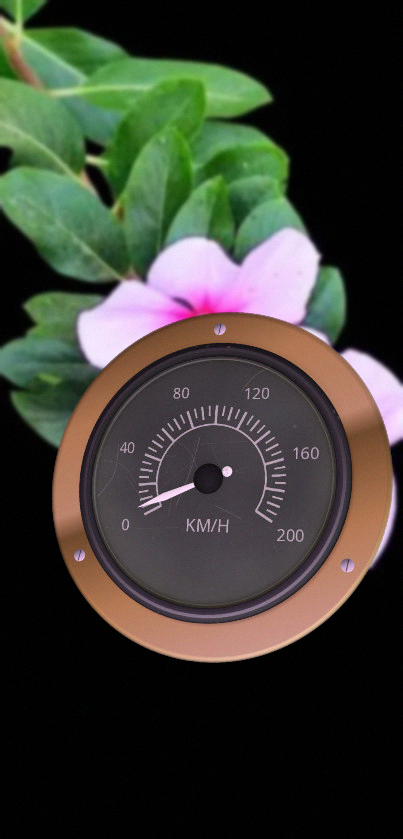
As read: 5 (km/h)
